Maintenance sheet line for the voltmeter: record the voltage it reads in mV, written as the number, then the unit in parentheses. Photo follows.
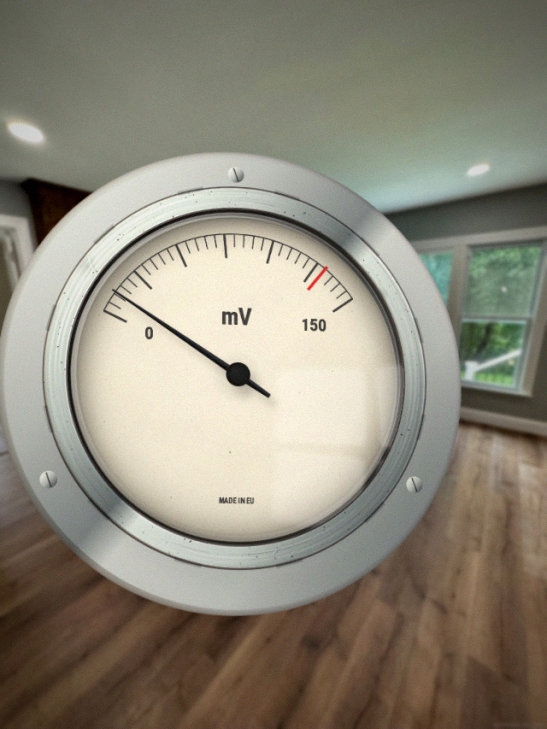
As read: 10 (mV)
